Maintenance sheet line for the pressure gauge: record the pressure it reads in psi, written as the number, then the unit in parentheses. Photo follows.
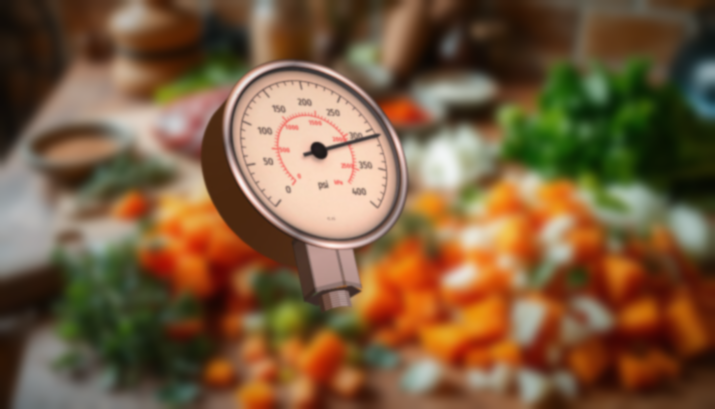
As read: 310 (psi)
